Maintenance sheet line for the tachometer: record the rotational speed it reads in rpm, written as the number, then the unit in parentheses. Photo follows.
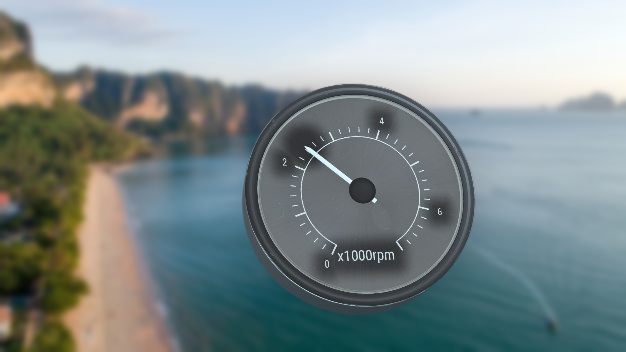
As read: 2400 (rpm)
